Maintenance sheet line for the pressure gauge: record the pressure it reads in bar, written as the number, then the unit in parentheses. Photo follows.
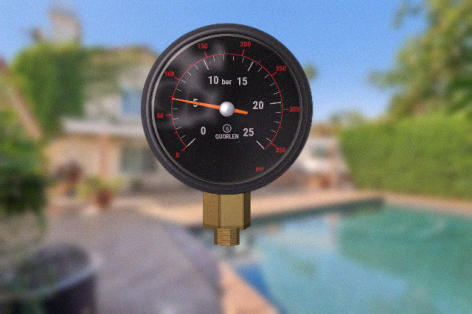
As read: 5 (bar)
